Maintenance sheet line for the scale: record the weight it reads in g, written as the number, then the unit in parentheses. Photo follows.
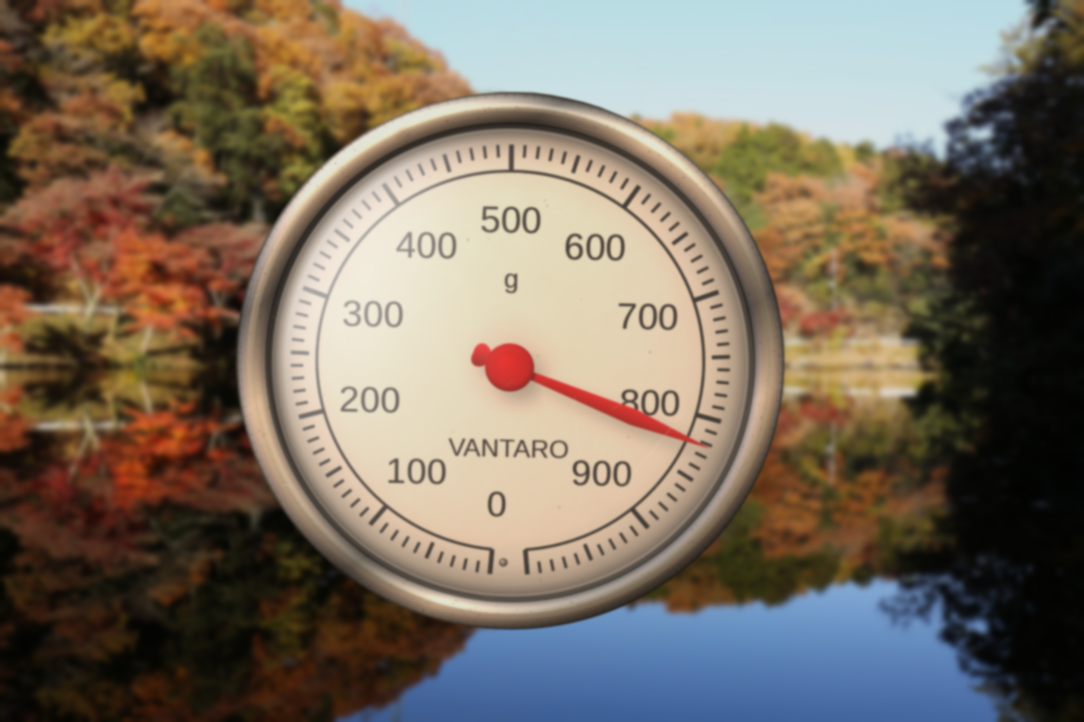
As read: 820 (g)
